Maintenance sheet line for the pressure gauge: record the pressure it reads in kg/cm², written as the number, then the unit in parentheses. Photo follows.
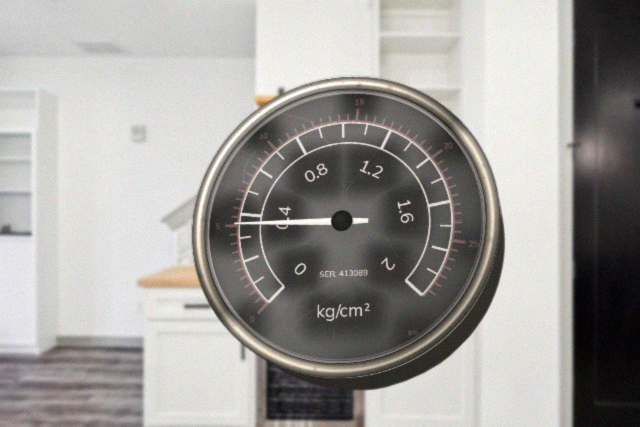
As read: 0.35 (kg/cm²)
